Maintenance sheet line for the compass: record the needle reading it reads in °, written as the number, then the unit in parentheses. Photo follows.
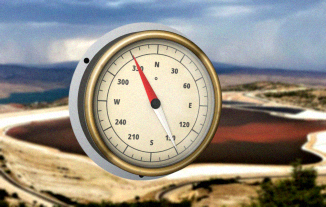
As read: 330 (°)
